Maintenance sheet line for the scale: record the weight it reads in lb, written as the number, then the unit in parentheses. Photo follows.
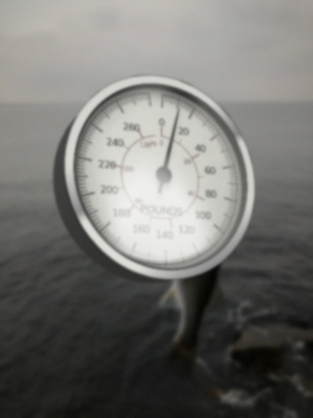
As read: 10 (lb)
